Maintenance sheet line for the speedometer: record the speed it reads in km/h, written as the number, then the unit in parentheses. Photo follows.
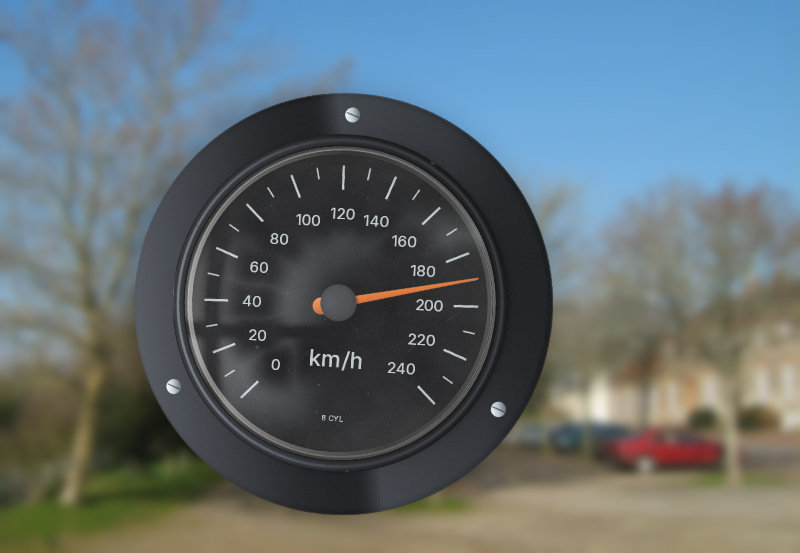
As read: 190 (km/h)
